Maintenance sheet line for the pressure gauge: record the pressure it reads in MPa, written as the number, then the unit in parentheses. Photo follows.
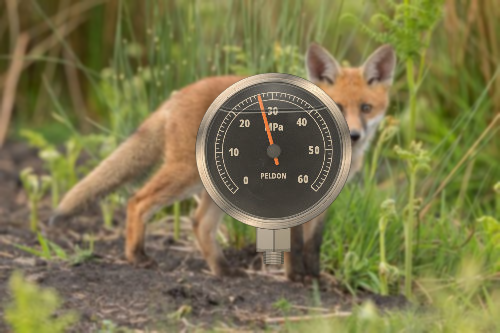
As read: 27 (MPa)
